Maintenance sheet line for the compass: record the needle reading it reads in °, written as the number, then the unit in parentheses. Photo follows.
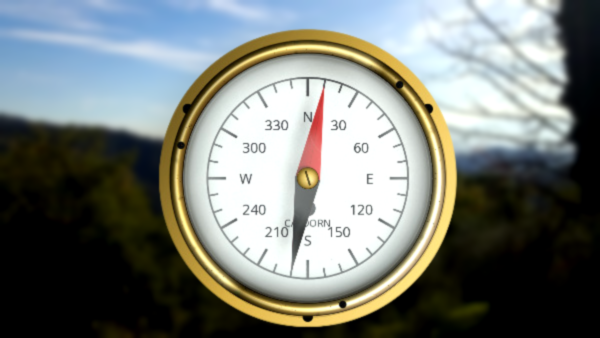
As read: 10 (°)
